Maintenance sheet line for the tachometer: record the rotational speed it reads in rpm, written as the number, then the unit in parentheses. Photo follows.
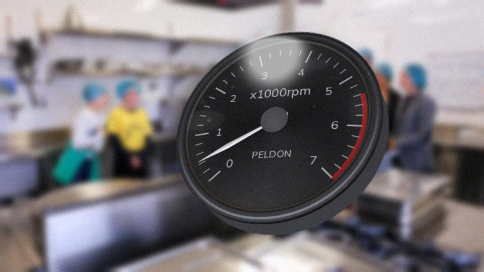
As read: 400 (rpm)
